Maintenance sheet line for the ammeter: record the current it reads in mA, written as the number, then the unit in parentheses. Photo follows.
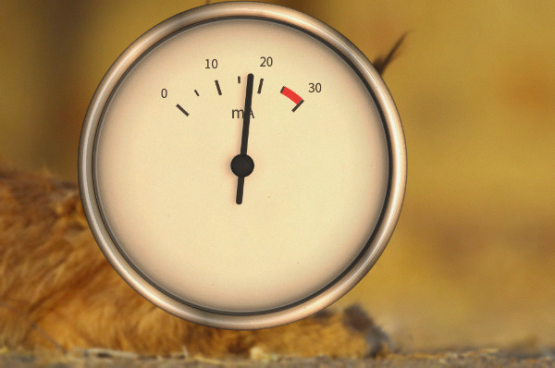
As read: 17.5 (mA)
